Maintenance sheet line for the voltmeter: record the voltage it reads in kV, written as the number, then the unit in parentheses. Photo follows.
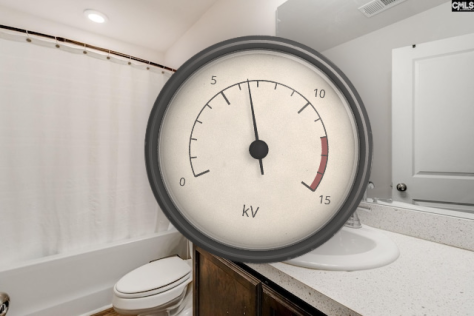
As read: 6.5 (kV)
